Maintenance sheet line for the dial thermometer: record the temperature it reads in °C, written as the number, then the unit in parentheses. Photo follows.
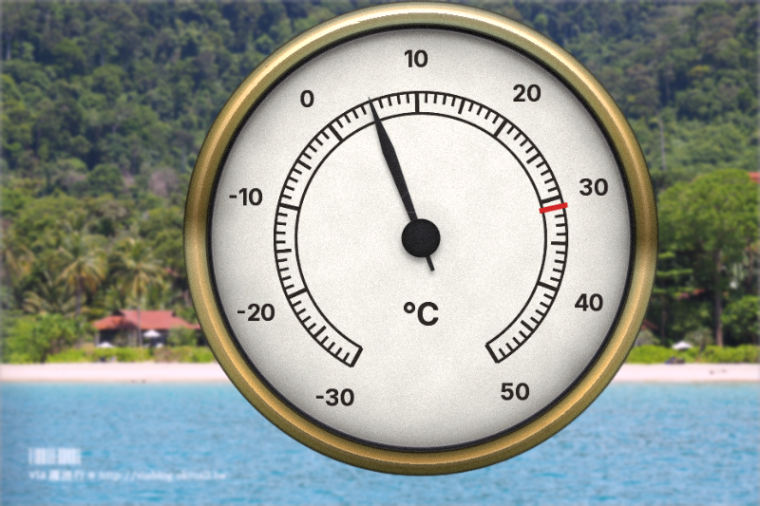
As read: 5 (°C)
